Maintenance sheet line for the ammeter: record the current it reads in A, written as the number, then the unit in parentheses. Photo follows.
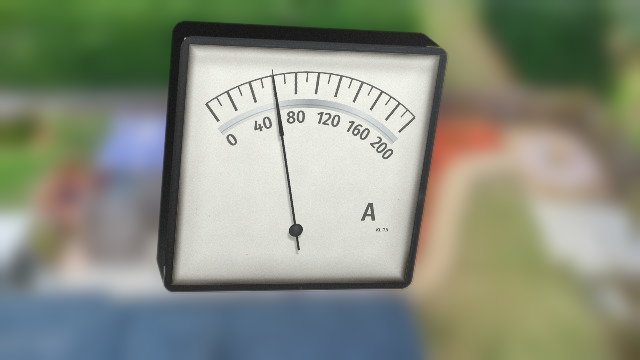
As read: 60 (A)
